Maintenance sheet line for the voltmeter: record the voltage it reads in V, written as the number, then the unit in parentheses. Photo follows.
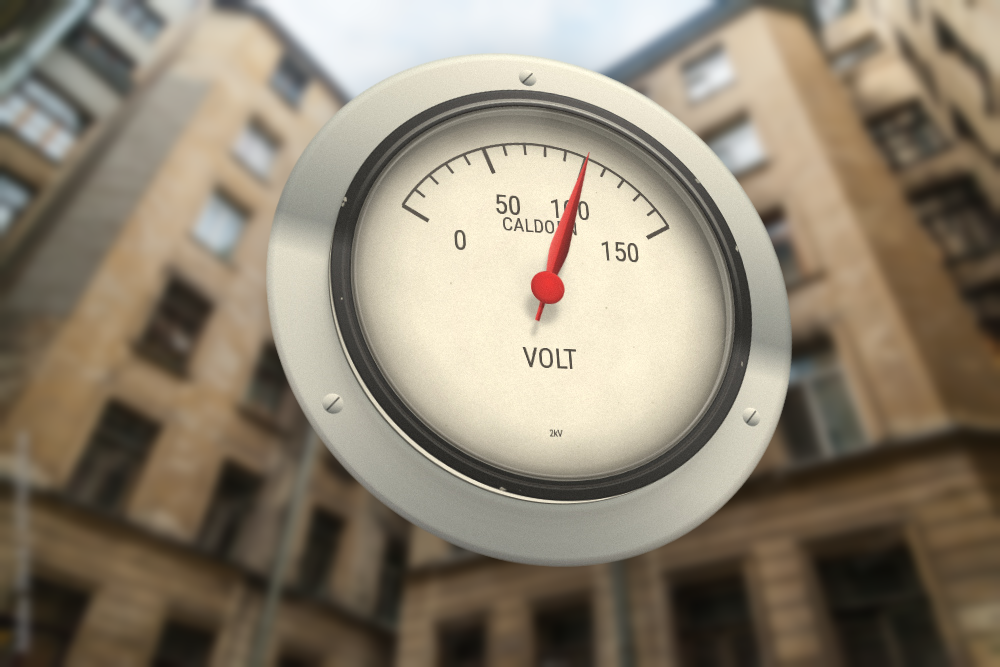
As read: 100 (V)
